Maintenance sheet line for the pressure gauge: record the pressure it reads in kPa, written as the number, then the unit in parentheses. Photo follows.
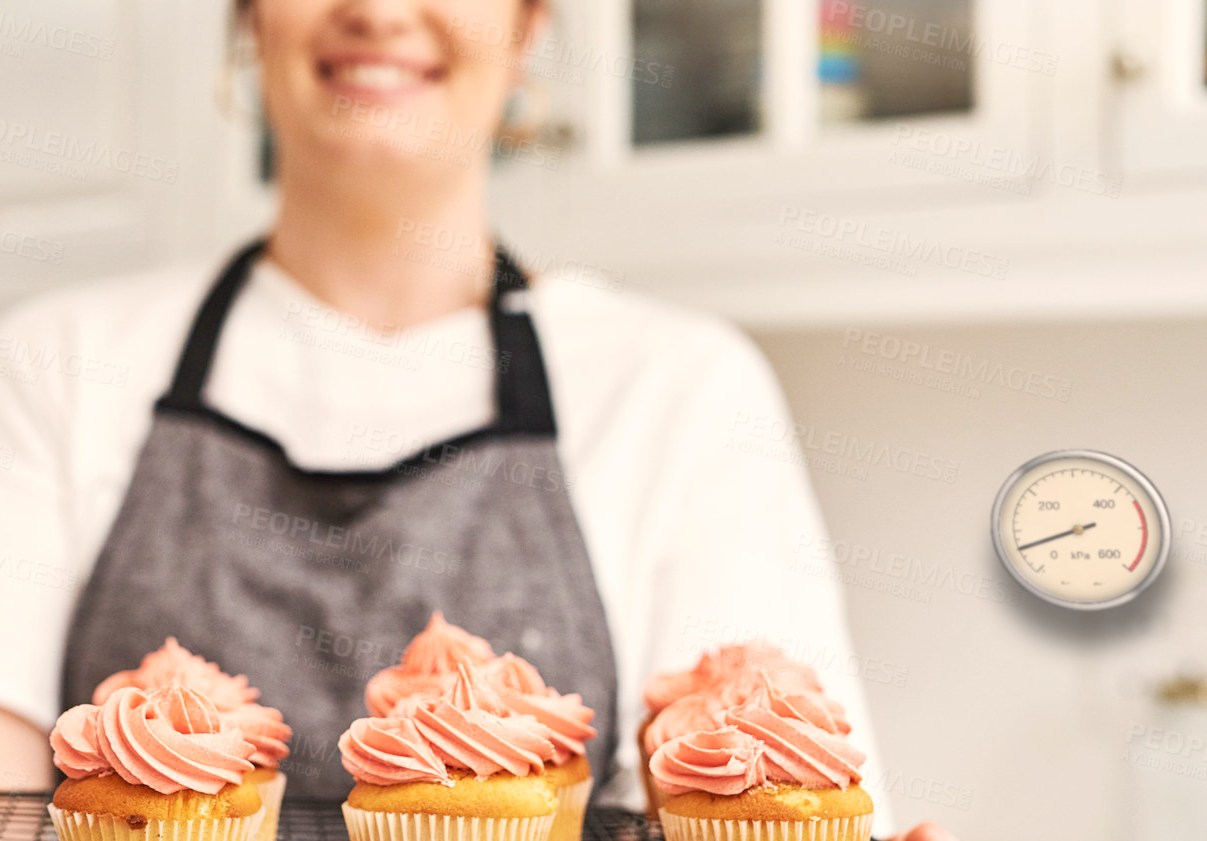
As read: 60 (kPa)
